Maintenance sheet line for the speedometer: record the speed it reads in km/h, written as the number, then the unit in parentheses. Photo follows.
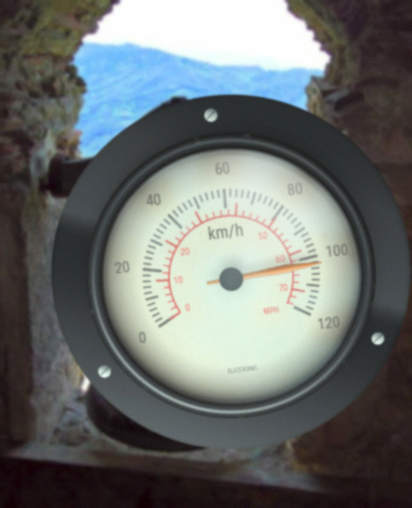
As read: 102 (km/h)
